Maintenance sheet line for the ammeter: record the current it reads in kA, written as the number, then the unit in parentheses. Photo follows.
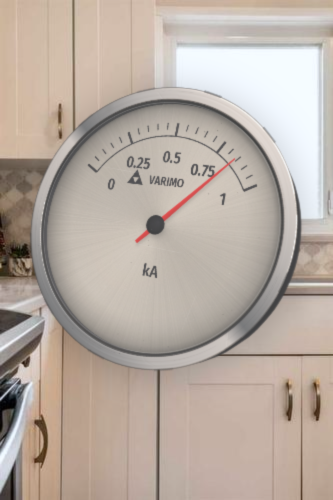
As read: 0.85 (kA)
